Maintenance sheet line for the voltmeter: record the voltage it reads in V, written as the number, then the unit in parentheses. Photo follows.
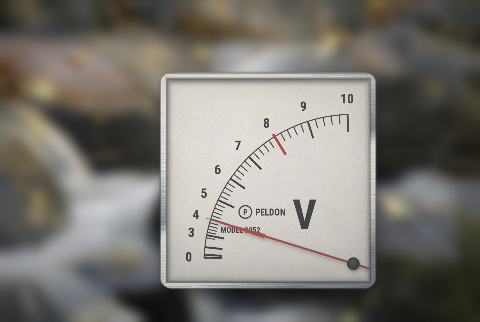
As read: 4 (V)
